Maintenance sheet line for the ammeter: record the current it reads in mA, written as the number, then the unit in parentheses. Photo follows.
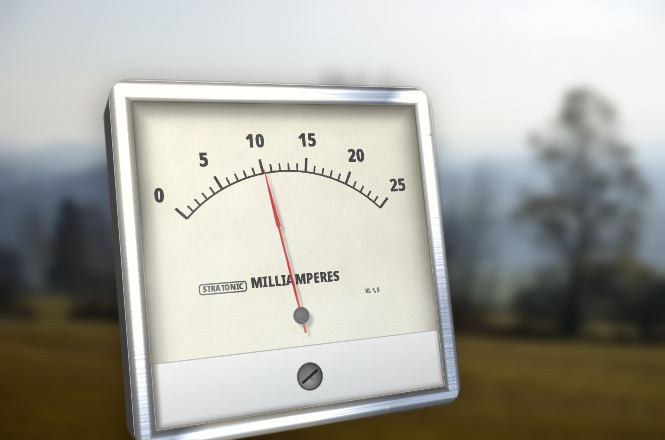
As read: 10 (mA)
